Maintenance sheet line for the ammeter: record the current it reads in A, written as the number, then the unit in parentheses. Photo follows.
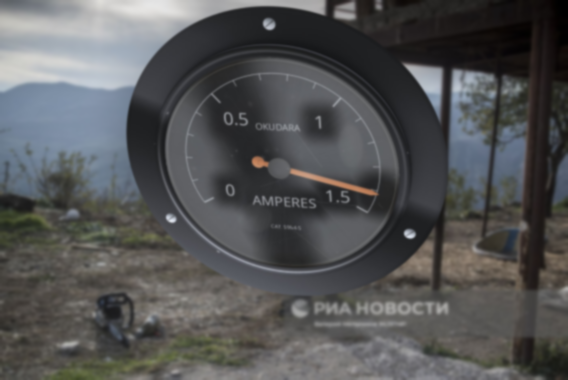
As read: 1.4 (A)
